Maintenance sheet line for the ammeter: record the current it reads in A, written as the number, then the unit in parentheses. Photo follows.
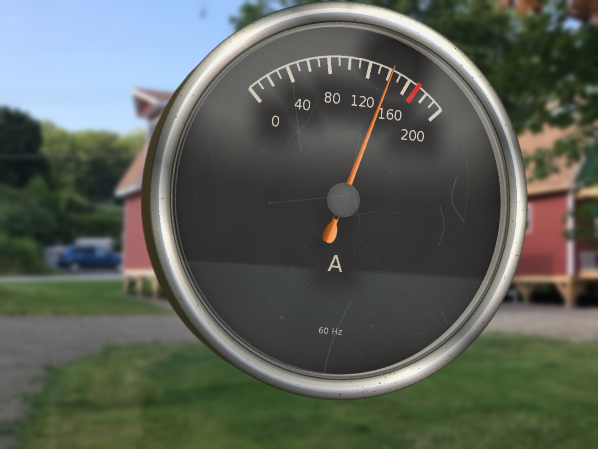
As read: 140 (A)
